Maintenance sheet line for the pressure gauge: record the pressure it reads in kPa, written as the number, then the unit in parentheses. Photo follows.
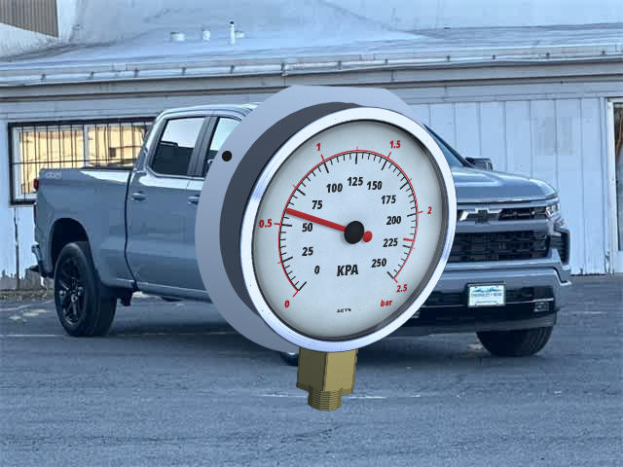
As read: 60 (kPa)
